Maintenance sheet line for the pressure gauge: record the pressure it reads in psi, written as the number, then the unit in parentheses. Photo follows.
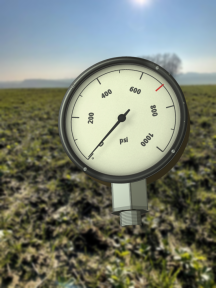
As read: 0 (psi)
